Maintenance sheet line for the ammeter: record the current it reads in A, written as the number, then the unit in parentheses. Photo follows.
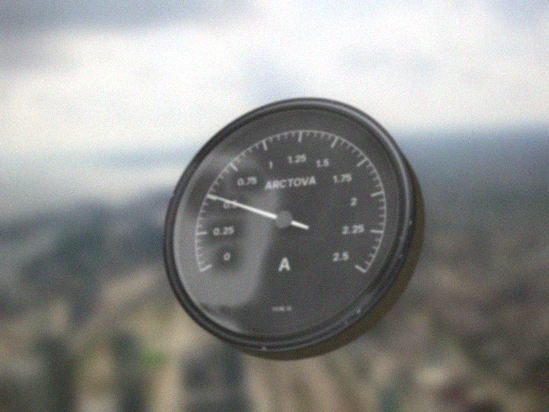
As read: 0.5 (A)
